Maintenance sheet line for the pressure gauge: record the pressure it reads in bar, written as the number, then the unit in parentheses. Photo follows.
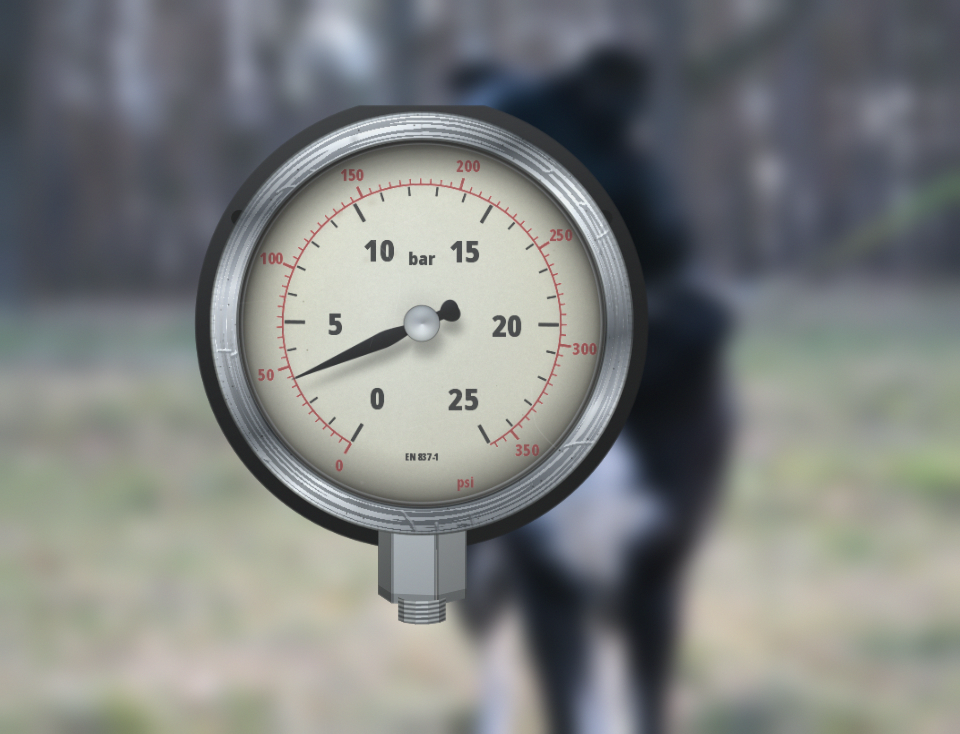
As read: 3 (bar)
